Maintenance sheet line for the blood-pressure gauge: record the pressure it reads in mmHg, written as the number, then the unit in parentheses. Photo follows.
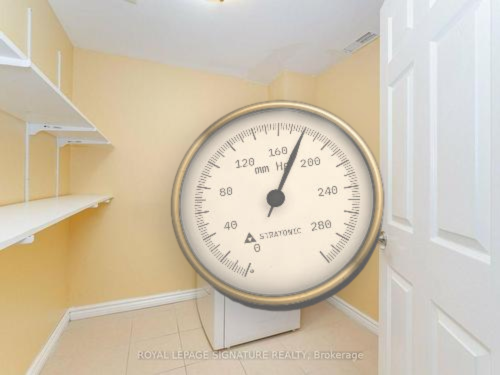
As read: 180 (mmHg)
